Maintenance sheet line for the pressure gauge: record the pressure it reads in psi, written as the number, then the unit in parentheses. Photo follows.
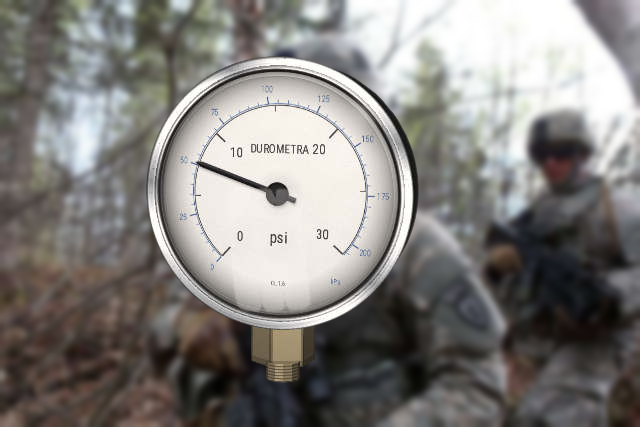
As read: 7.5 (psi)
